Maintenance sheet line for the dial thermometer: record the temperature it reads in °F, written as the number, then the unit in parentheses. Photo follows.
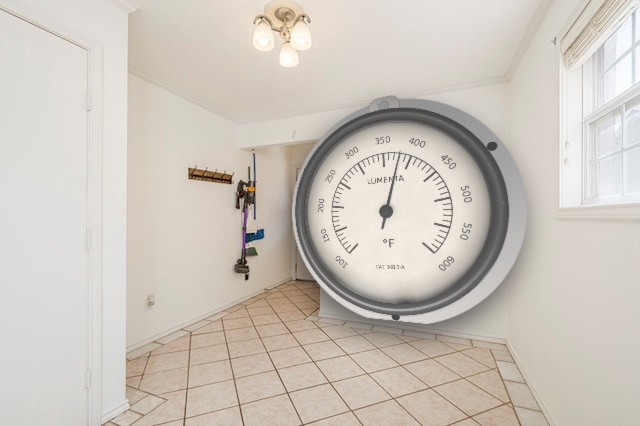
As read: 380 (°F)
